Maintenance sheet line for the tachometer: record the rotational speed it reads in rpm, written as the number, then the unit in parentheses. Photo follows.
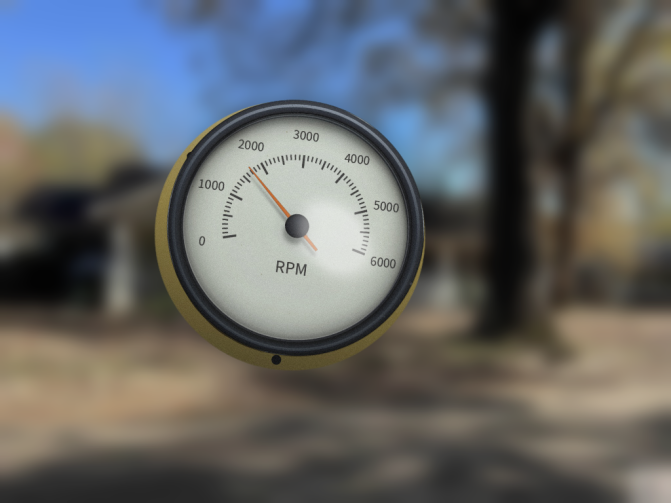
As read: 1700 (rpm)
